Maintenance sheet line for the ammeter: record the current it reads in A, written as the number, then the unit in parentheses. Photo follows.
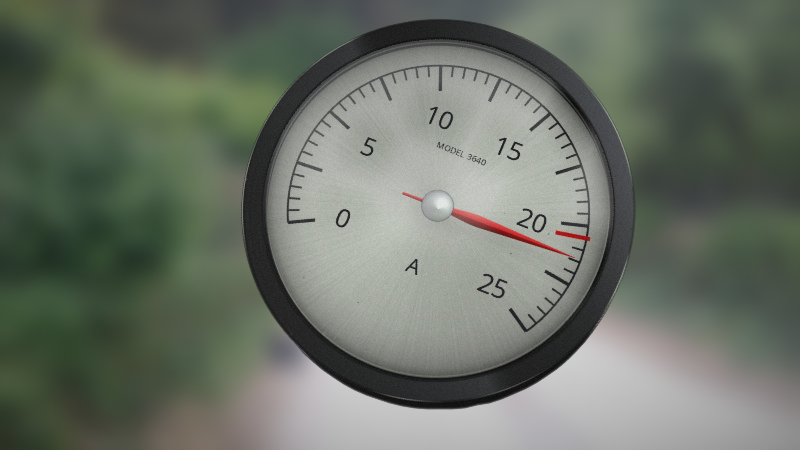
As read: 21.5 (A)
